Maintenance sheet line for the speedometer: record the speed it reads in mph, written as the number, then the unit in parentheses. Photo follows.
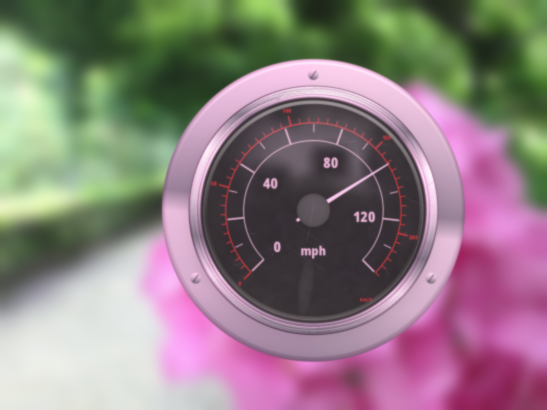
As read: 100 (mph)
